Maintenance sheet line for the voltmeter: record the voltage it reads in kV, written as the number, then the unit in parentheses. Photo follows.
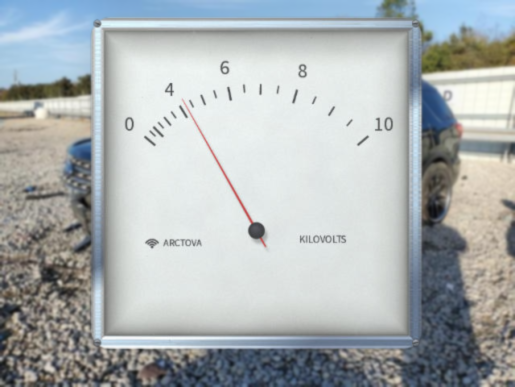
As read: 4.25 (kV)
